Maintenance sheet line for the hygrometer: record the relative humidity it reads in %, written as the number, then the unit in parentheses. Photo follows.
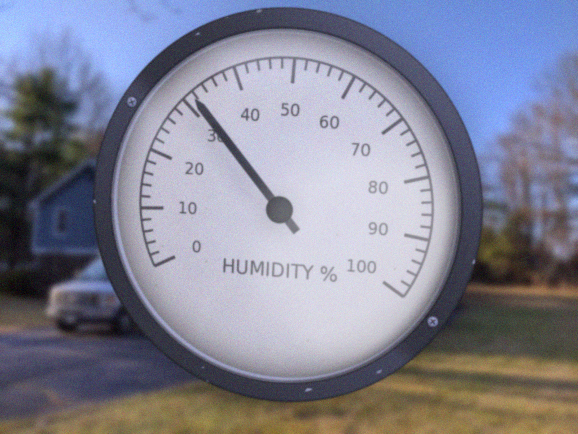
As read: 32 (%)
